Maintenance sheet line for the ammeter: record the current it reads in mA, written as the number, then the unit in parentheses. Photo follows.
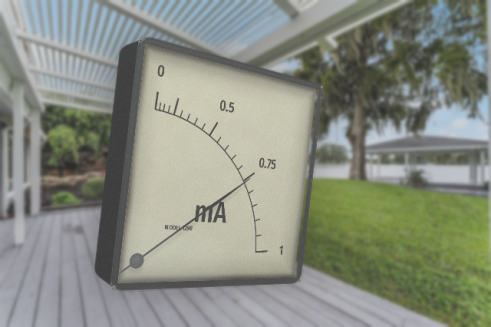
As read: 0.75 (mA)
